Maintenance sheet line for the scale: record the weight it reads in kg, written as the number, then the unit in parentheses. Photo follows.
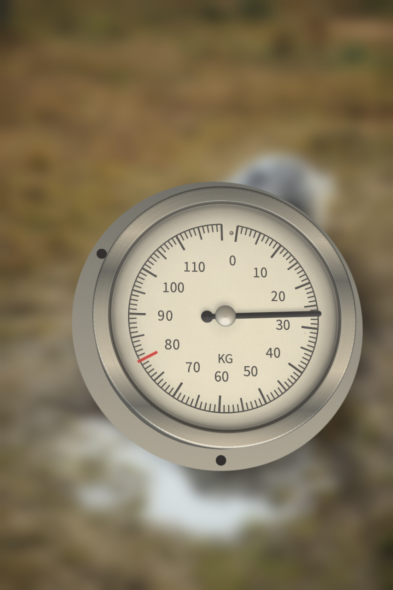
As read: 27 (kg)
